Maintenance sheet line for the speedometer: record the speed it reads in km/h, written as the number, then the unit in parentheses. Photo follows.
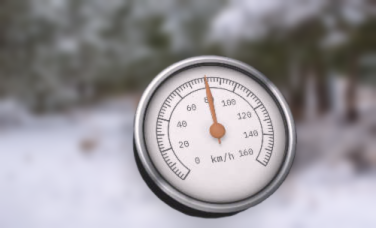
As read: 80 (km/h)
